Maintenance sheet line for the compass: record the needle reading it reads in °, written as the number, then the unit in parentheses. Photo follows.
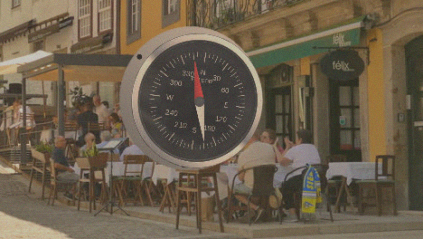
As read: 345 (°)
